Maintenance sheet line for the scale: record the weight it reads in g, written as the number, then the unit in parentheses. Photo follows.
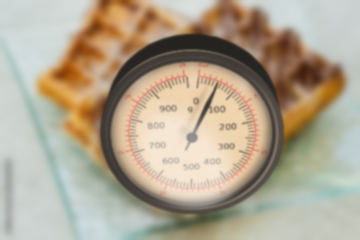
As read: 50 (g)
